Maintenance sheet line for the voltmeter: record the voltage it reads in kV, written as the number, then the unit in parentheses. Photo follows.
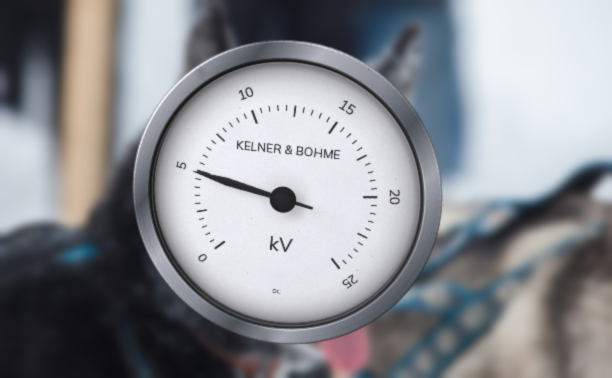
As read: 5 (kV)
